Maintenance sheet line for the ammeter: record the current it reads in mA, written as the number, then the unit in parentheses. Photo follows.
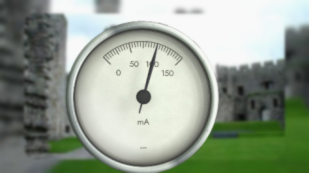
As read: 100 (mA)
